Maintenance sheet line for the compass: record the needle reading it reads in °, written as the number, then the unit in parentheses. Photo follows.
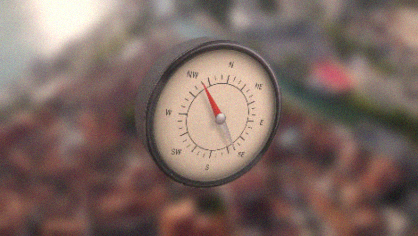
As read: 320 (°)
